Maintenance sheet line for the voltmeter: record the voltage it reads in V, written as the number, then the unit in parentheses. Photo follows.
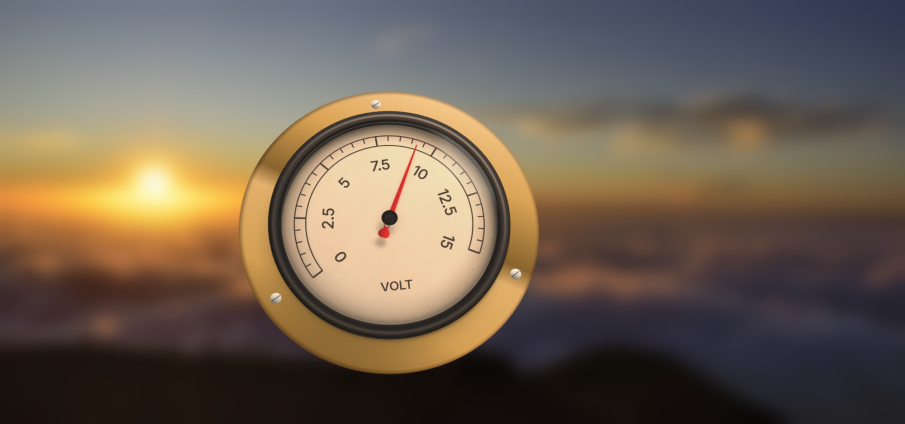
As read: 9.25 (V)
